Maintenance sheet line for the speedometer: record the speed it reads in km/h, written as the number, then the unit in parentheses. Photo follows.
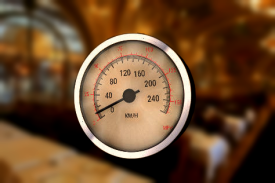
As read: 10 (km/h)
